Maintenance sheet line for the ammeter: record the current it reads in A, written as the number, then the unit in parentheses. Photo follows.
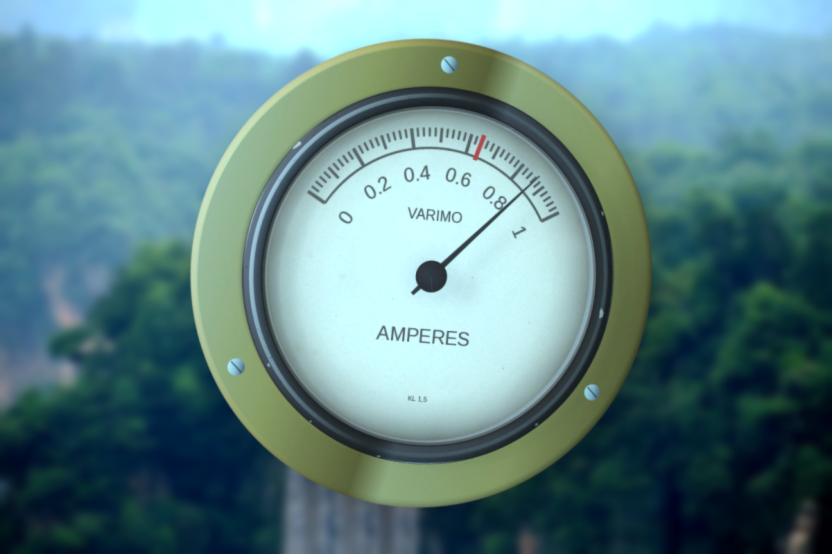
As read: 0.86 (A)
